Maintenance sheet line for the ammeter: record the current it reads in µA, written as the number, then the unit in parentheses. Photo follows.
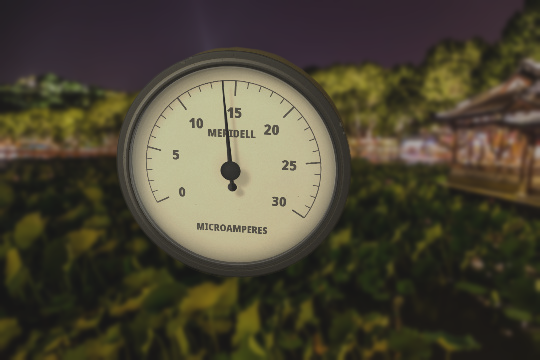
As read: 14 (µA)
